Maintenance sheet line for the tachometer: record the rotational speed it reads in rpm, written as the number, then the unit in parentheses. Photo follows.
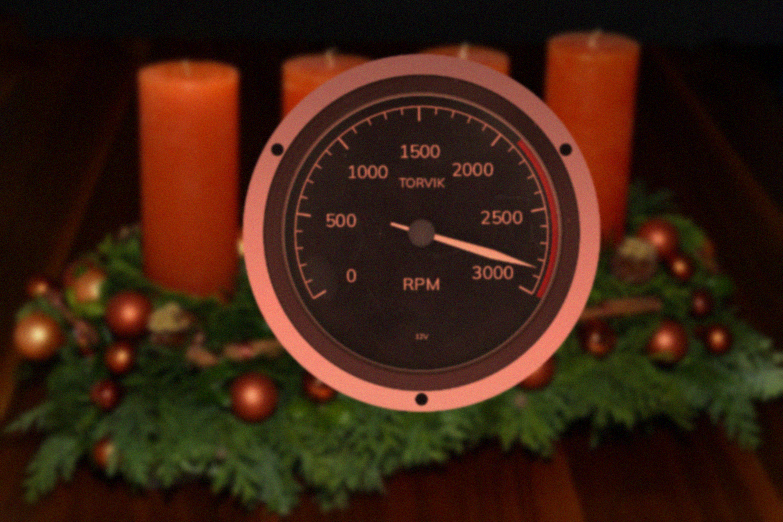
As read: 2850 (rpm)
